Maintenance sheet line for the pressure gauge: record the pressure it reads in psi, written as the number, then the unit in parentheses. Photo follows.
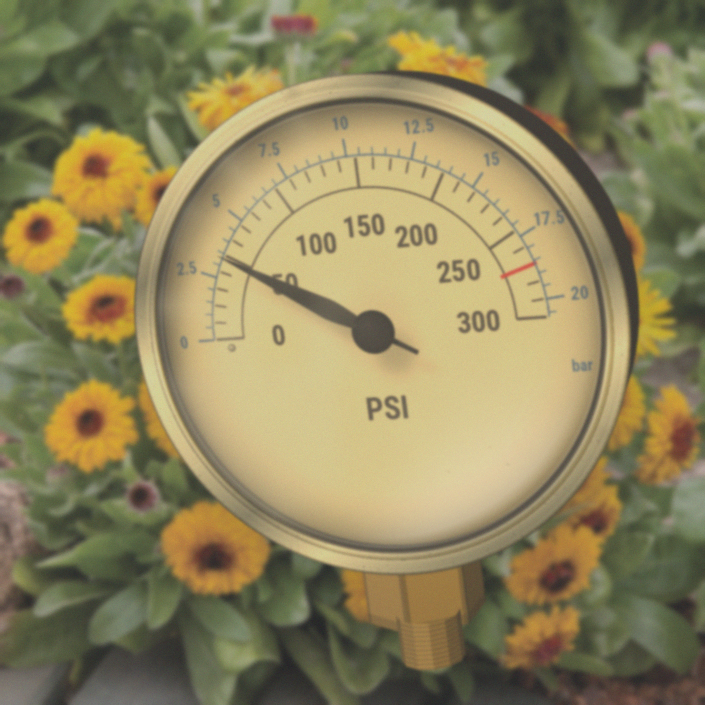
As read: 50 (psi)
